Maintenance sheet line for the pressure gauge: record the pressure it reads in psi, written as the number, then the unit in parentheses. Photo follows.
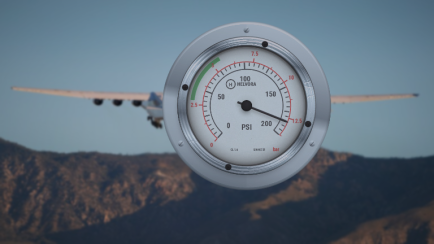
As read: 185 (psi)
